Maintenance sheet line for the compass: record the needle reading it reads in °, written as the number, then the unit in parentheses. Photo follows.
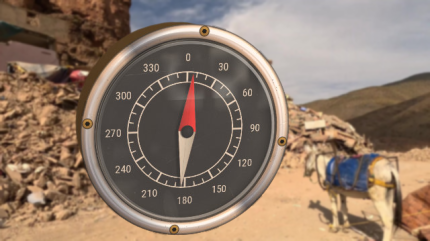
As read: 5 (°)
